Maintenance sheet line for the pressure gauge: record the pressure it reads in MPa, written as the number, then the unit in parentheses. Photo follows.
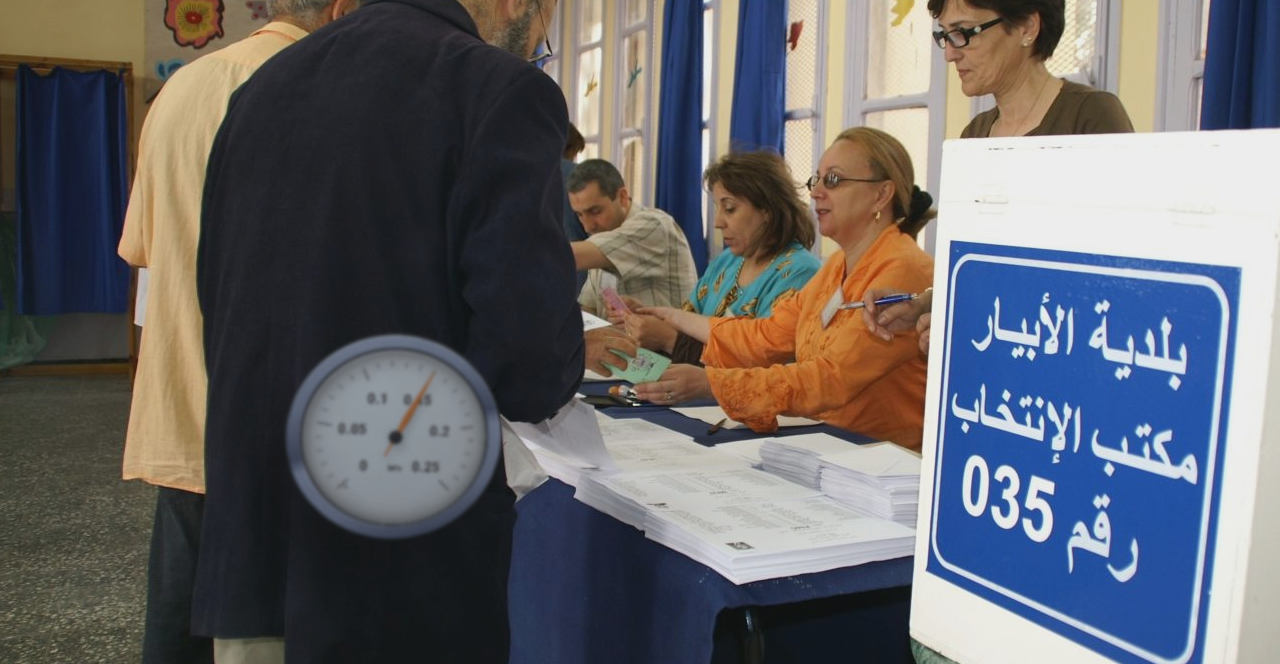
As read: 0.15 (MPa)
